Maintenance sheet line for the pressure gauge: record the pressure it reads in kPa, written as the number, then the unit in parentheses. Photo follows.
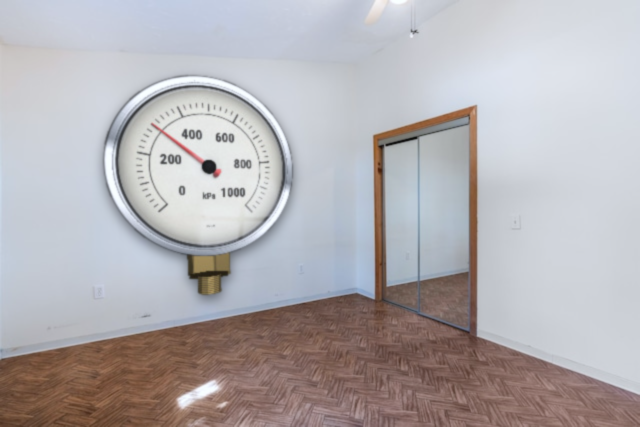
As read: 300 (kPa)
